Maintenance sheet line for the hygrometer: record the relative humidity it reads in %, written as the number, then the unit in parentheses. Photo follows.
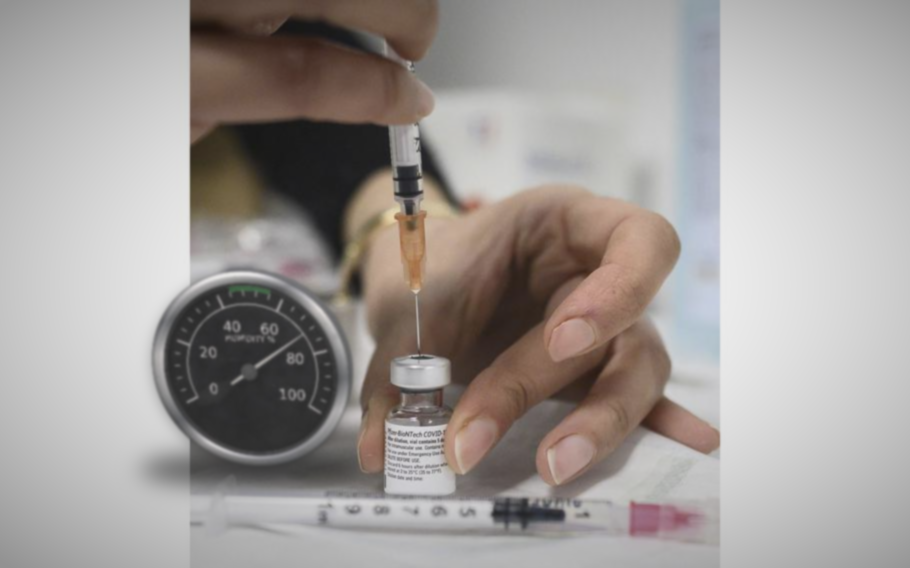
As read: 72 (%)
